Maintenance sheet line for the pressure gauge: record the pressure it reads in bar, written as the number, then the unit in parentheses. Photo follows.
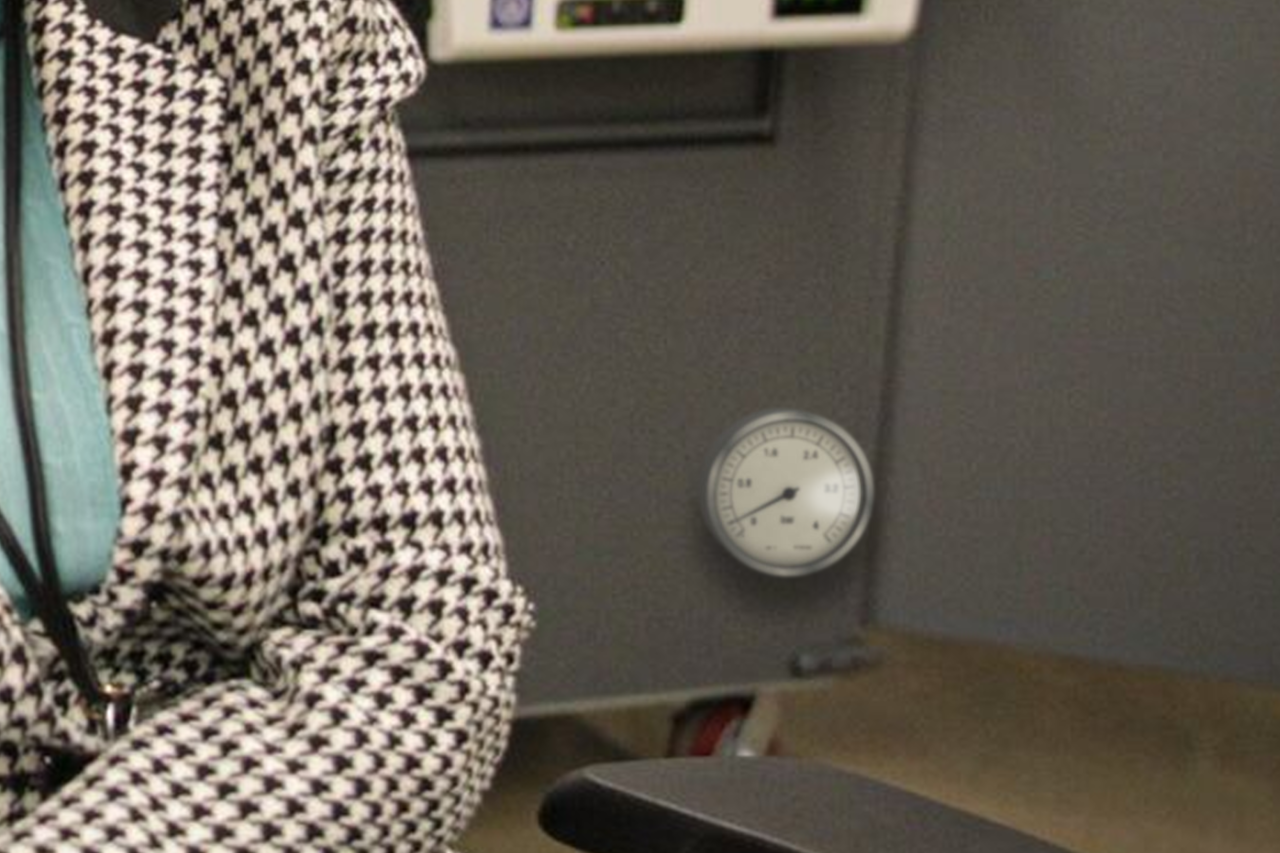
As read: 0.2 (bar)
